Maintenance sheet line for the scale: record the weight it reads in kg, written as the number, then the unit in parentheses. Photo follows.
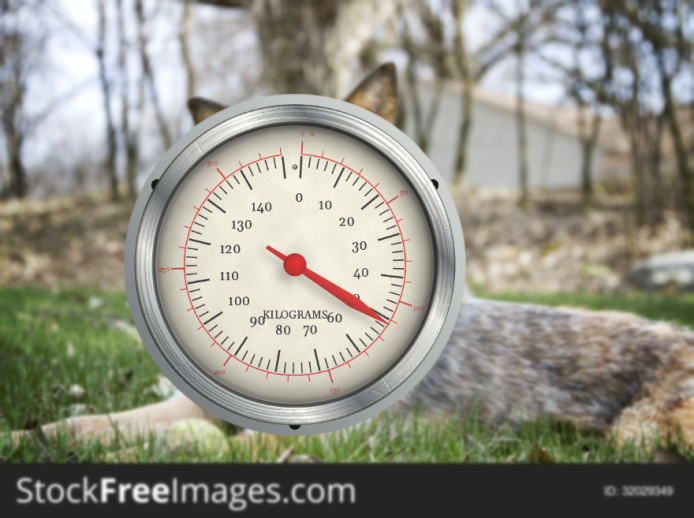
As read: 51 (kg)
